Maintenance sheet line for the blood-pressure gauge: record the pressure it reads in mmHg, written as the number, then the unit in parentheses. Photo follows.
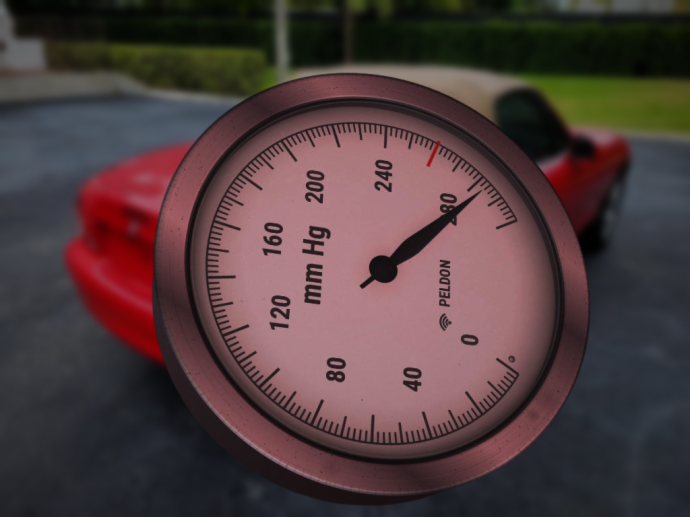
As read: 284 (mmHg)
